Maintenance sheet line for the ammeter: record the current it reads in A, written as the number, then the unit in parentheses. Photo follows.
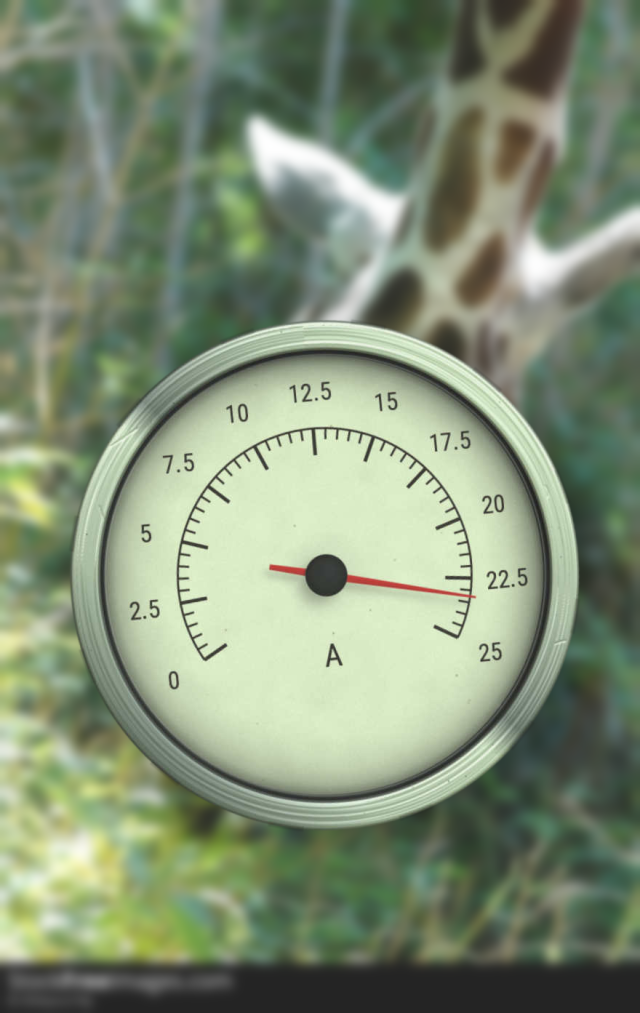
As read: 23.25 (A)
